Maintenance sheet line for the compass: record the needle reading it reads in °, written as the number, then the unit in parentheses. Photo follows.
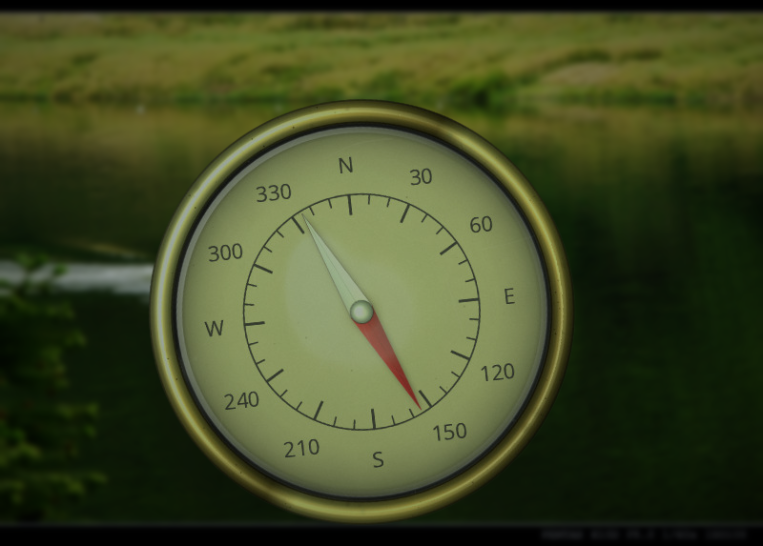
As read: 155 (°)
